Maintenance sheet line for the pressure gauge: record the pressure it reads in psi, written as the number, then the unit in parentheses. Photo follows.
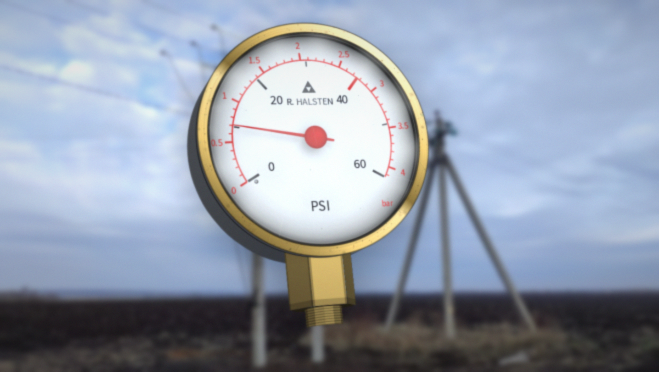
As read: 10 (psi)
